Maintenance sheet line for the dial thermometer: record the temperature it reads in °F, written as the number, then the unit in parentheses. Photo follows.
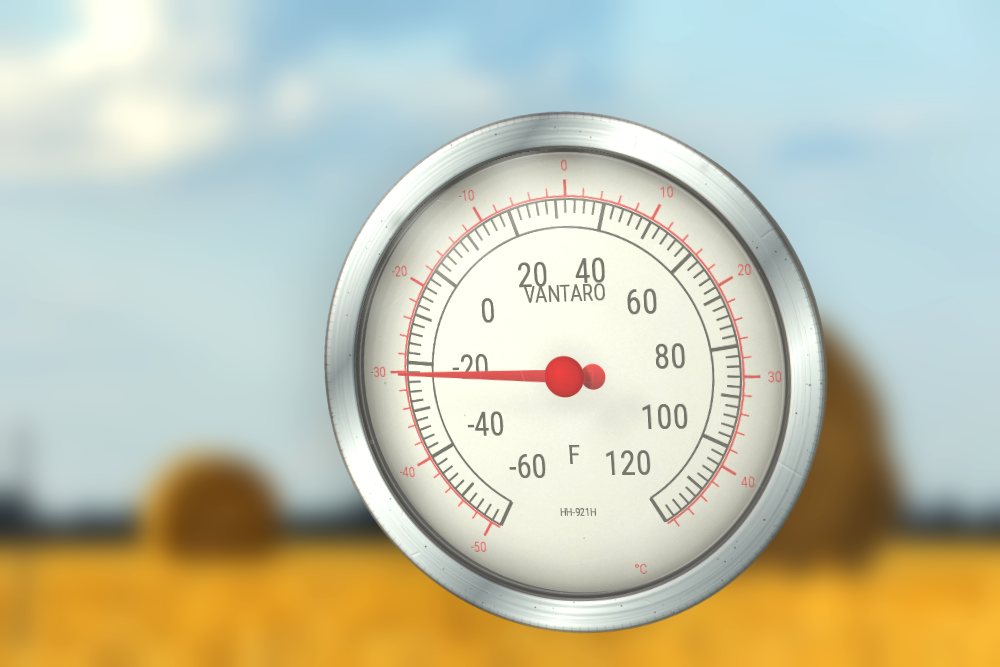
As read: -22 (°F)
